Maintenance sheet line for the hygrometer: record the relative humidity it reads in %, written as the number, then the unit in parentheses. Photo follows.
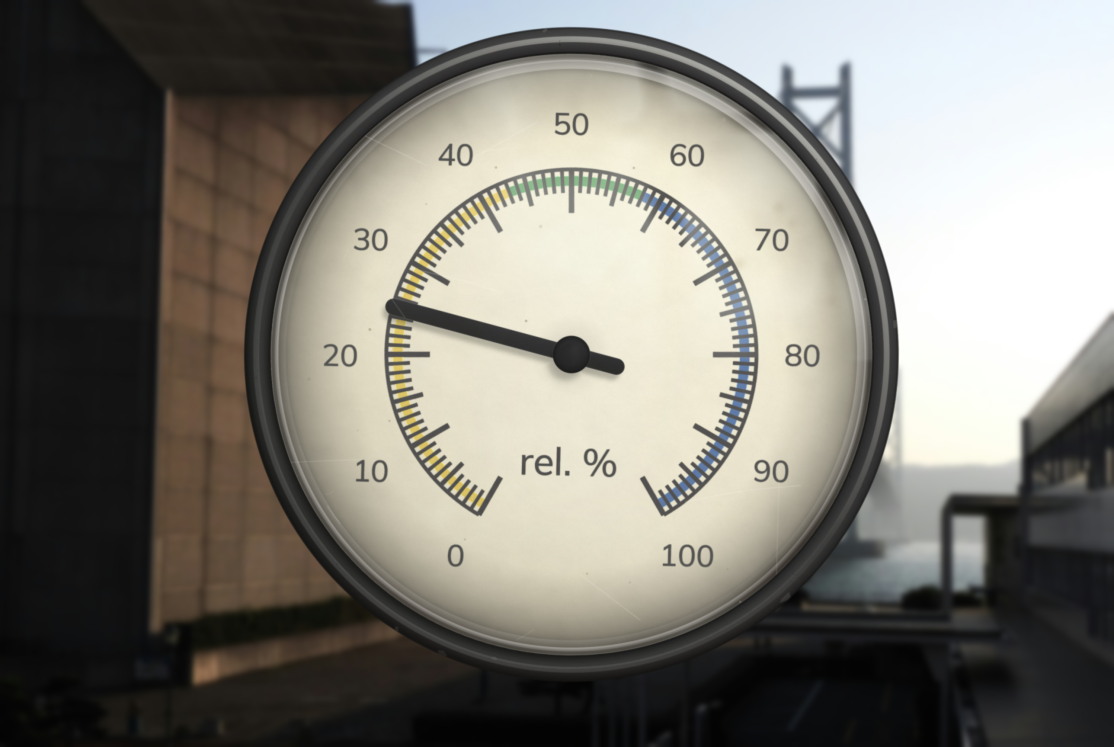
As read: 25 (%)
